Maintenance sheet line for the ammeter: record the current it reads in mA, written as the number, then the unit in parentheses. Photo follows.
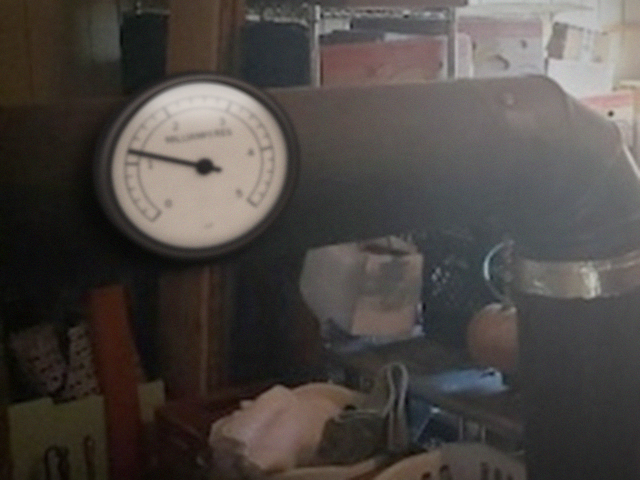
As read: 1.2 (mA)
